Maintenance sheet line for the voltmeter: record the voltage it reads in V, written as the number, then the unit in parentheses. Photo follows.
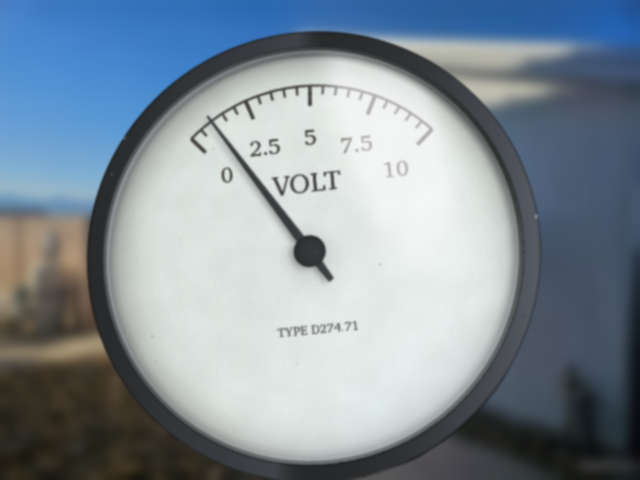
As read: 1 (V)
